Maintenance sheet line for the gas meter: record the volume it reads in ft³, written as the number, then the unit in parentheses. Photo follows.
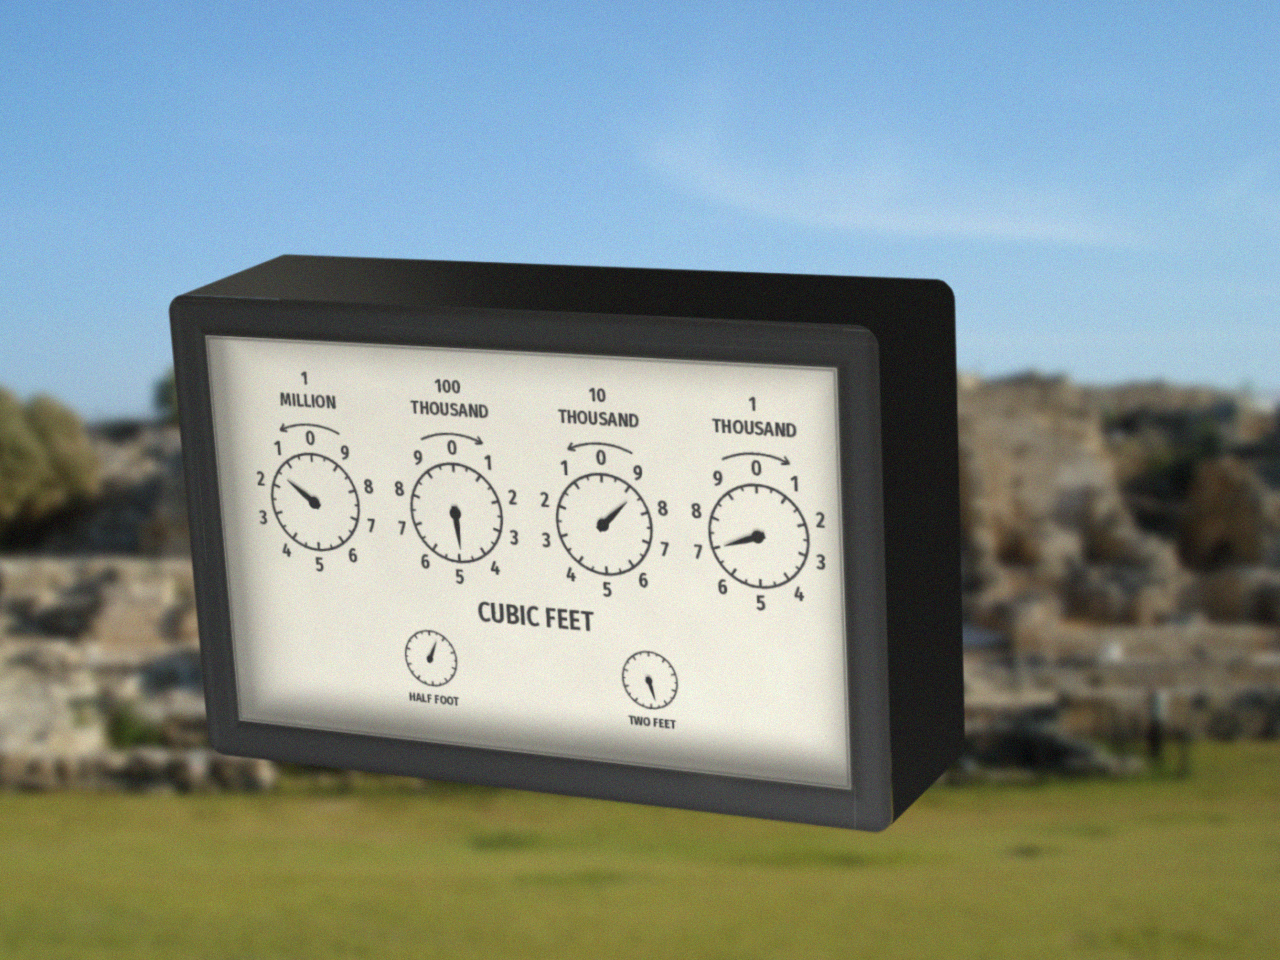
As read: 148700 (ft³)
